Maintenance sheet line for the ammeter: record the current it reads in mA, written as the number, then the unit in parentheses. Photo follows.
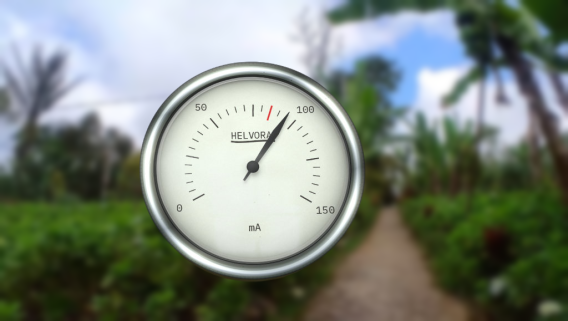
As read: 95 (mA)
